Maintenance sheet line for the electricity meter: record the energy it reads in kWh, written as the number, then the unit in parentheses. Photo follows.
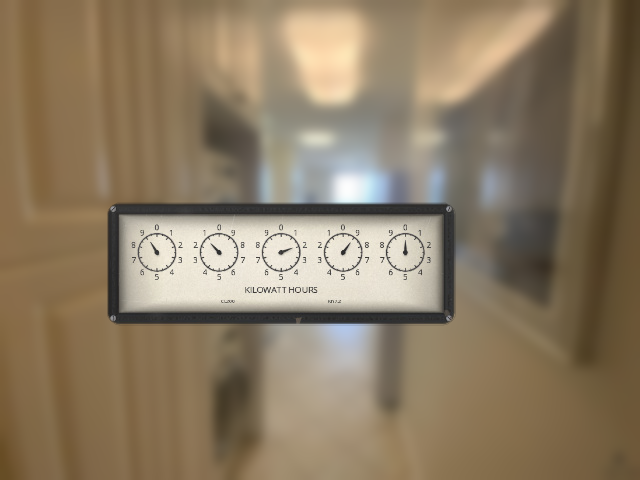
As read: 91190 (kWh)
